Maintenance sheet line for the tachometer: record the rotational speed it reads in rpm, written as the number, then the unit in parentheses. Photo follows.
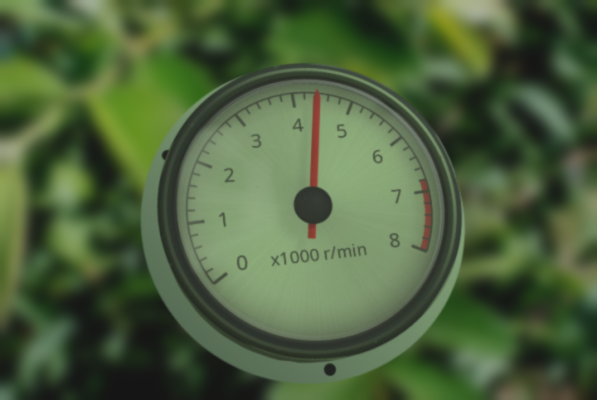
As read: 4400 (rpm)
